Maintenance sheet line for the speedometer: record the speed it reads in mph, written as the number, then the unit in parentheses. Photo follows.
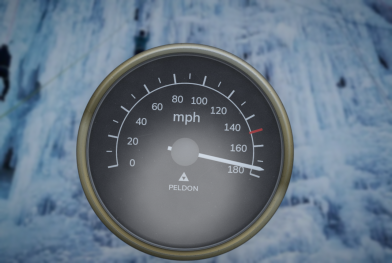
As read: 175 (mph)
